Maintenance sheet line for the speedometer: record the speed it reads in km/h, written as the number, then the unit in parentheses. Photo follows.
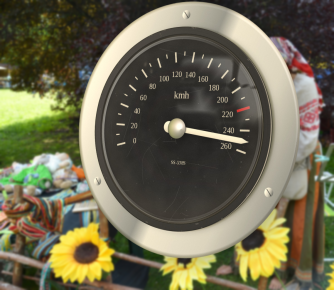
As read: 250 (km/h)
